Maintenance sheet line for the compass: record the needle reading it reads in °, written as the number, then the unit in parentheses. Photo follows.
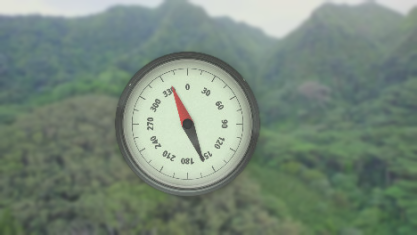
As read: 337.5 (°)
